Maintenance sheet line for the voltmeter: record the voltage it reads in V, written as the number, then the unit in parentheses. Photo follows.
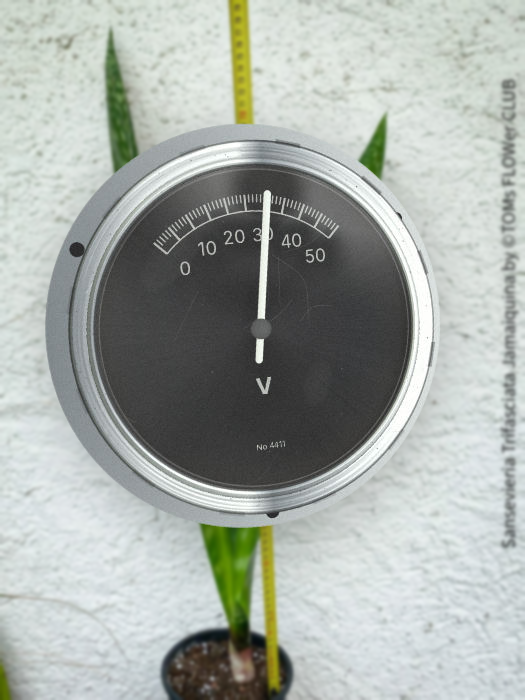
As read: 30 (V)
